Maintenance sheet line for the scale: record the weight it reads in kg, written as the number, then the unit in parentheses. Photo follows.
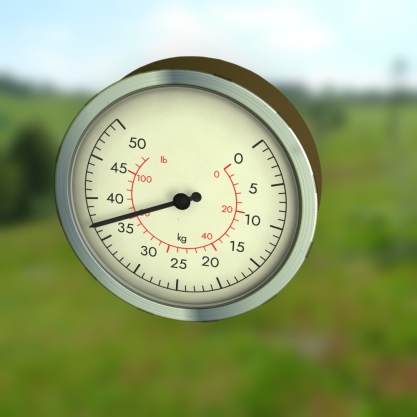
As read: 37 (kg)
